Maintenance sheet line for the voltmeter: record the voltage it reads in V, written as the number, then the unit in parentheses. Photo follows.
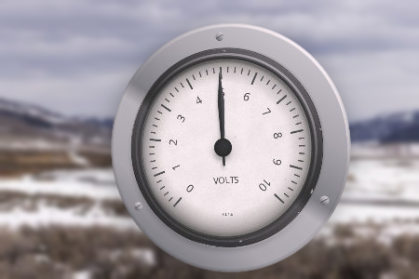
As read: 5 (V)
